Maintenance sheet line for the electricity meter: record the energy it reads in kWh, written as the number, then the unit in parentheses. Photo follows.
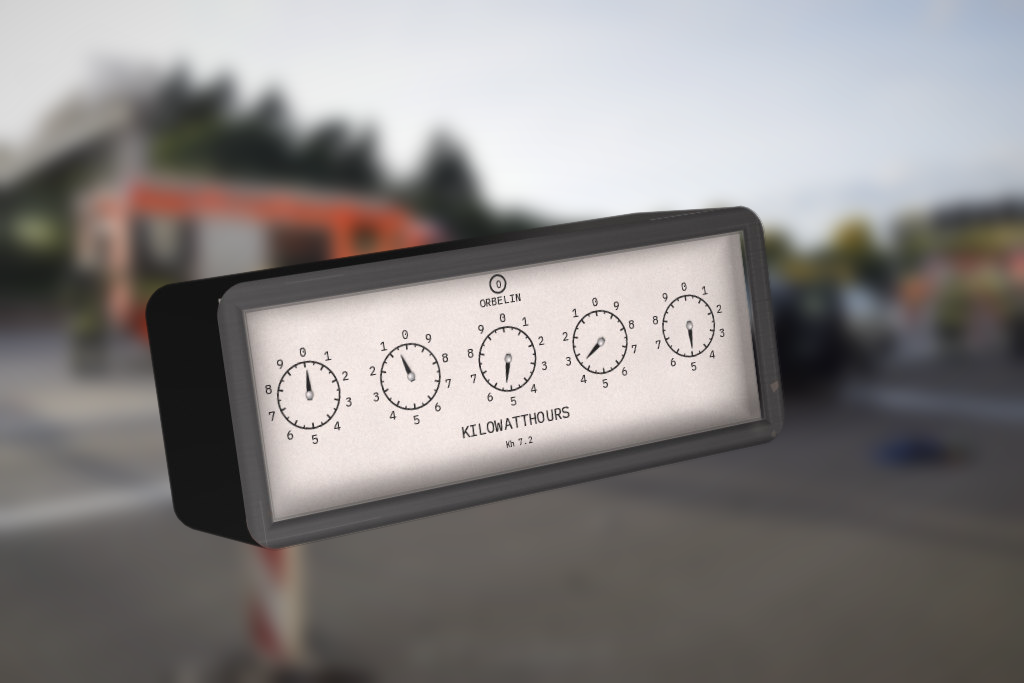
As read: 535 (kWh)
